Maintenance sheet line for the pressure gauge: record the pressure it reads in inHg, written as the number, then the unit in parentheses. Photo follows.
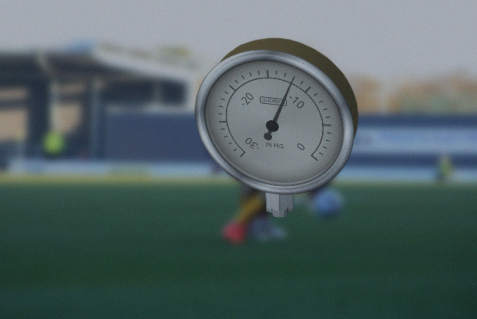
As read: -12 (inHg)
